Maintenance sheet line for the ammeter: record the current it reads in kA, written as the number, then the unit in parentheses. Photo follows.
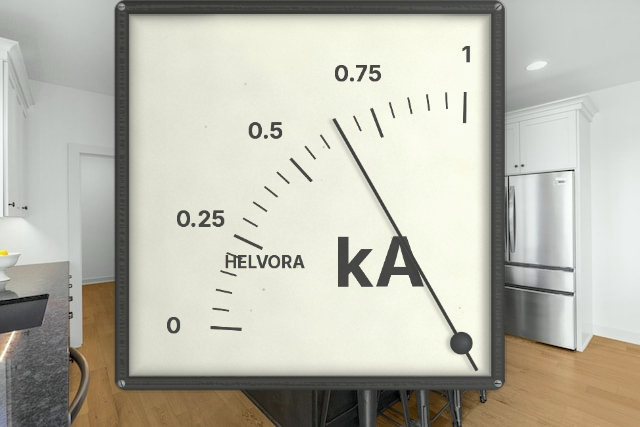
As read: 0.65 (kA)
